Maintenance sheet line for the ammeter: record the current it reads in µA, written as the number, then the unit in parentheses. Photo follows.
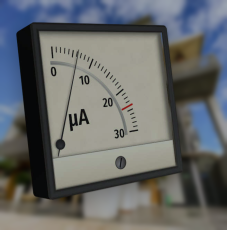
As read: 6 (µA)
